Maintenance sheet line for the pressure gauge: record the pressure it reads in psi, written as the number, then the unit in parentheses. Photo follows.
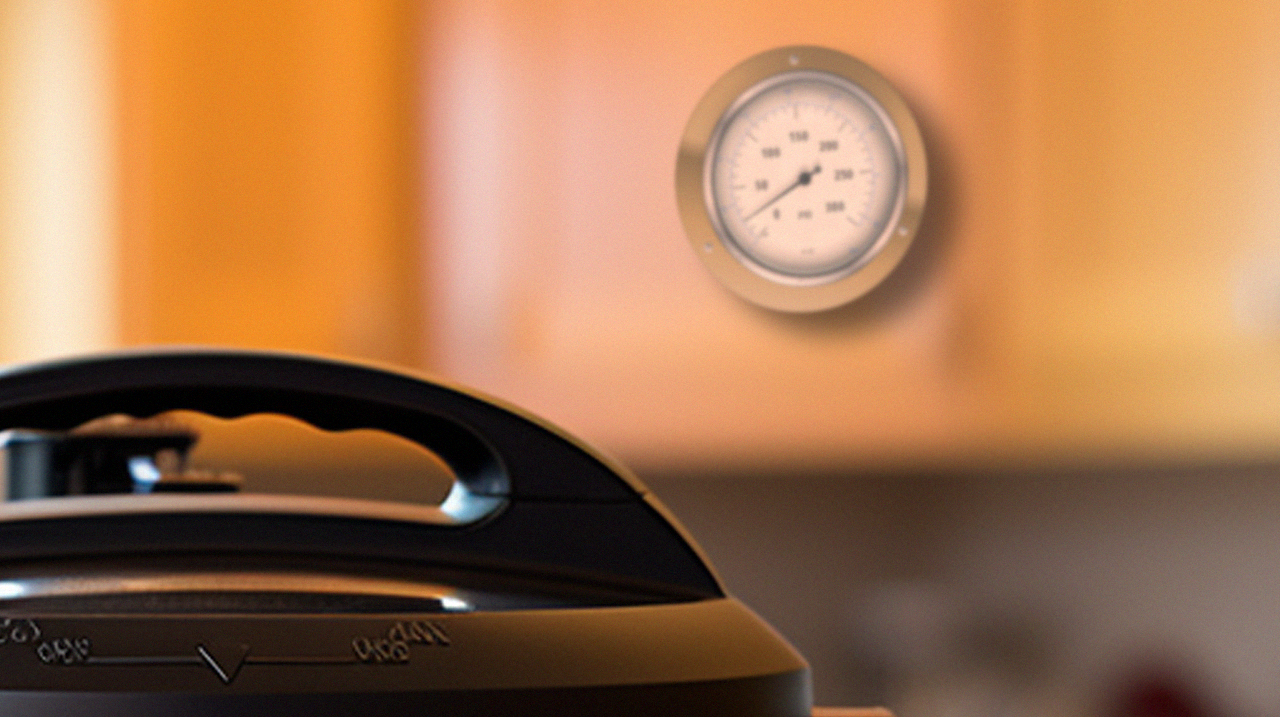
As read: 20 (psi)
